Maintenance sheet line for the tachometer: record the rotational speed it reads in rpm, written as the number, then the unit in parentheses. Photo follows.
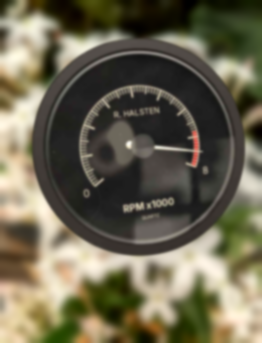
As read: 7500 (rpm)
